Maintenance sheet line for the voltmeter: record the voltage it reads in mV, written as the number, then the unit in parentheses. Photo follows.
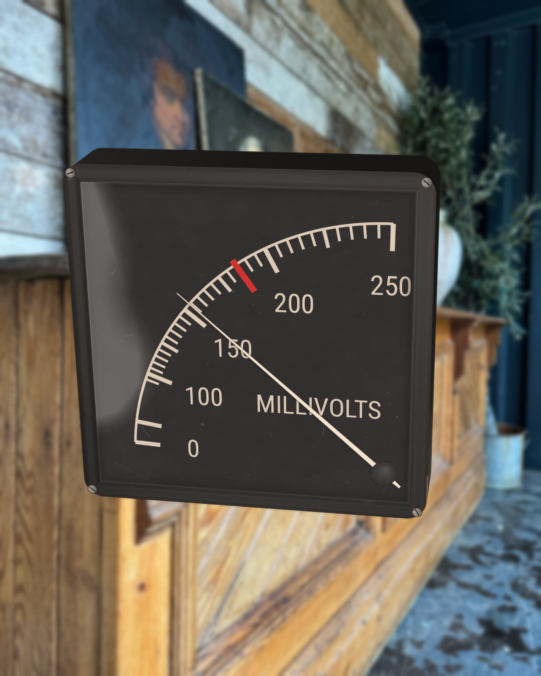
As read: 155 (mV)
